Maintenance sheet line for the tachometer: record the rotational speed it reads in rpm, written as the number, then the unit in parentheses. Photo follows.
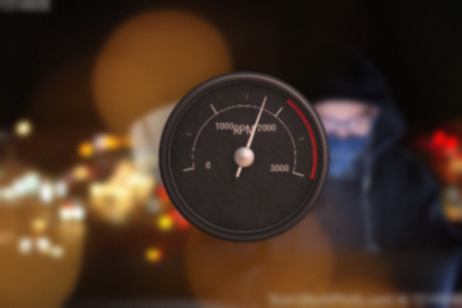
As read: 1750 (rpm)
